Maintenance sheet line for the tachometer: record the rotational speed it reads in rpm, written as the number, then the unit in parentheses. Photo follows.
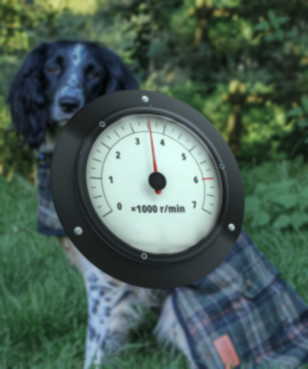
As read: 3500 (rpm)
